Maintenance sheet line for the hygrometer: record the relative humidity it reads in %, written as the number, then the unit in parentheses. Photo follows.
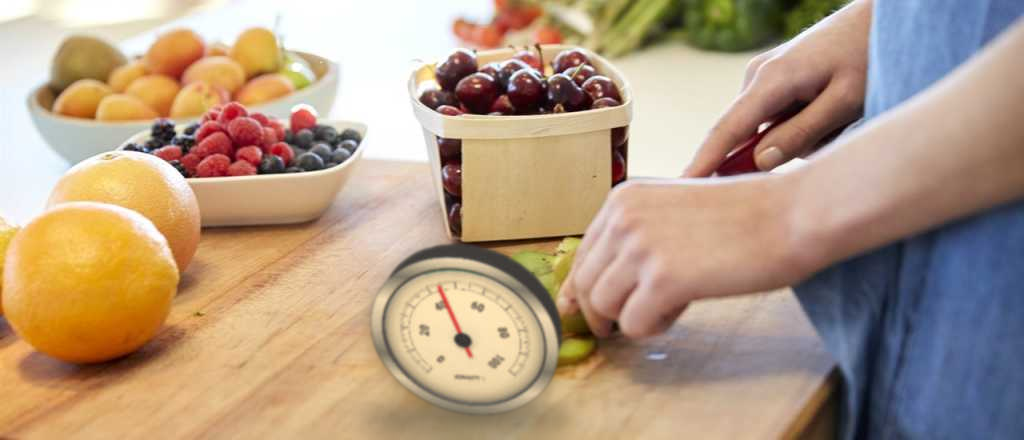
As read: 45 (%)
